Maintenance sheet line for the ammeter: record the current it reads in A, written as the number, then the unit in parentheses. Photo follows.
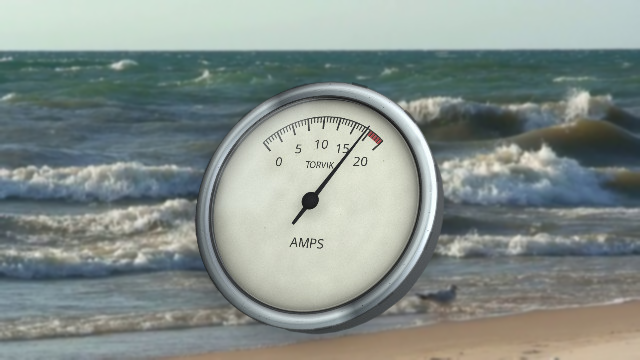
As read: 17.5 (A)
